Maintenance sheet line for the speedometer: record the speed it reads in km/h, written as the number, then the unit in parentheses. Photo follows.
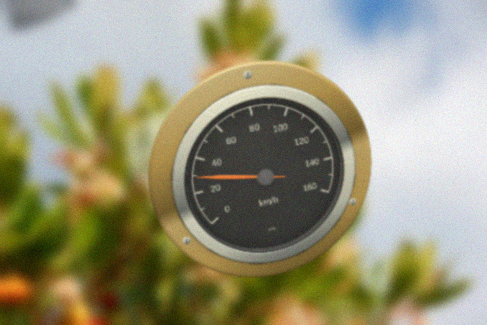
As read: 30 (km/h)
